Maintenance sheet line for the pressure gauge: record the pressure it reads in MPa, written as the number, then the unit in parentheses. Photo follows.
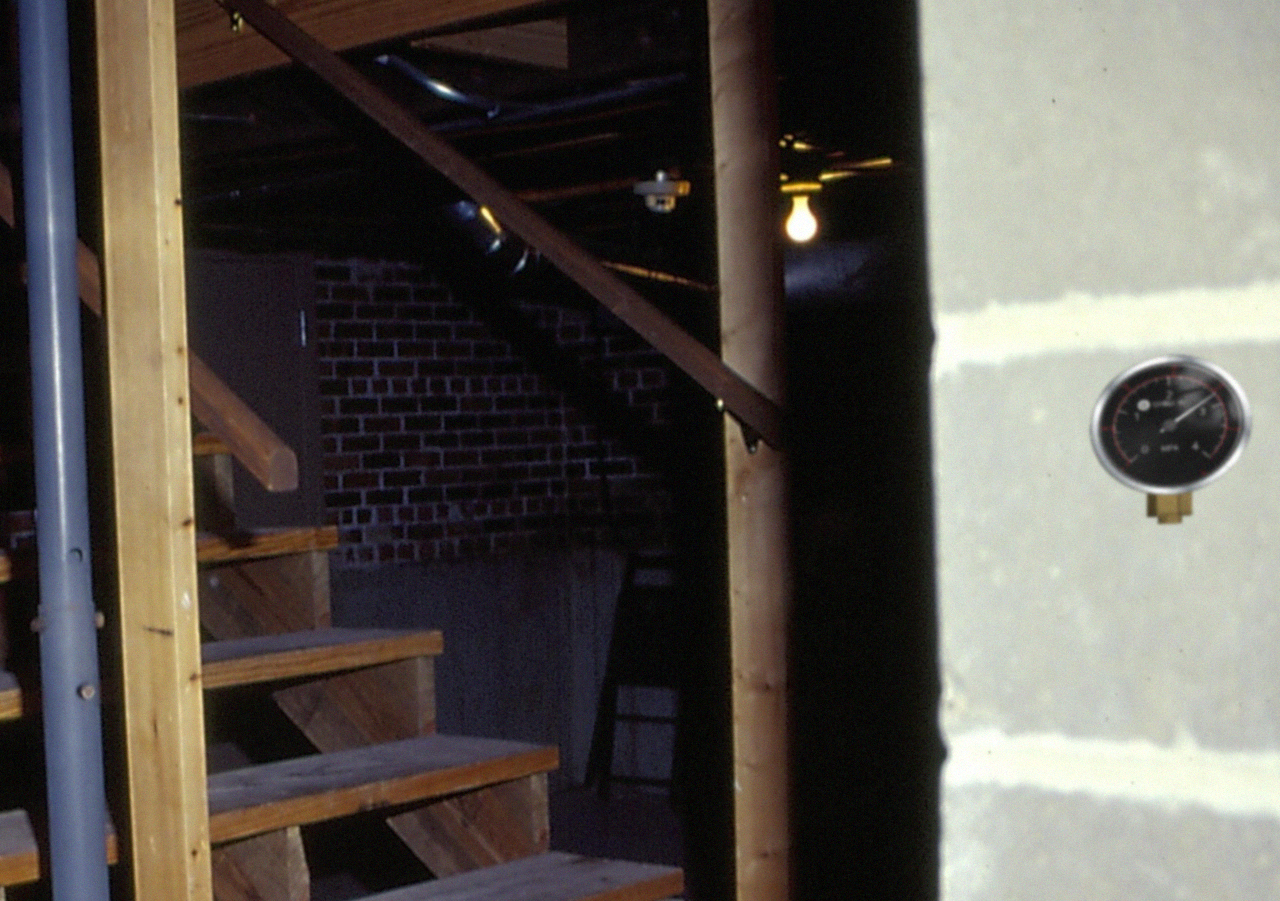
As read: 2.8 (MPa)
